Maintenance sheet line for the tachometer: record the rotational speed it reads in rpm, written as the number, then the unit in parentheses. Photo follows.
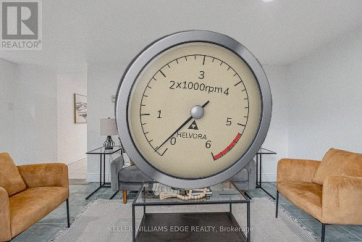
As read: 200 (rpm)
